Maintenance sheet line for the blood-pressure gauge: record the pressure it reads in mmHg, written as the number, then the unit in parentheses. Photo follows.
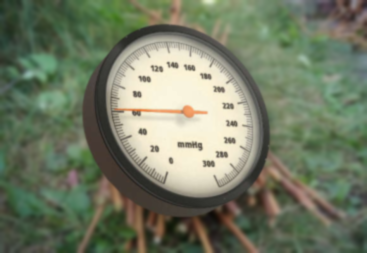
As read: 60 (mmHg)
